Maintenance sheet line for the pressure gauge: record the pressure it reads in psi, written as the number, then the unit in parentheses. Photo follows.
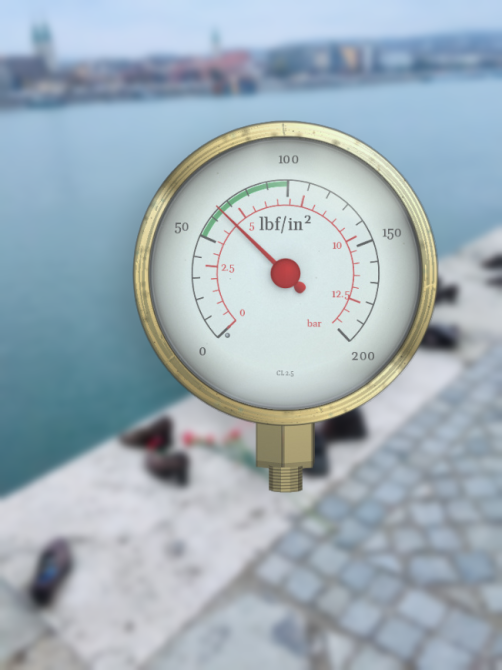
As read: 65 (psi)
